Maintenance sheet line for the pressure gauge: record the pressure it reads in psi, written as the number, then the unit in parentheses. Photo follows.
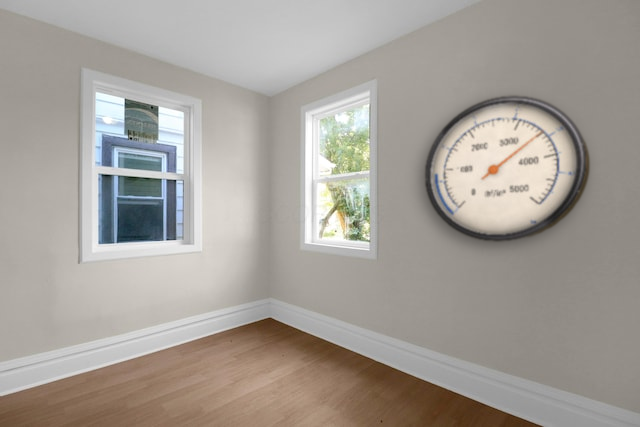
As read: 3500 (psi)
